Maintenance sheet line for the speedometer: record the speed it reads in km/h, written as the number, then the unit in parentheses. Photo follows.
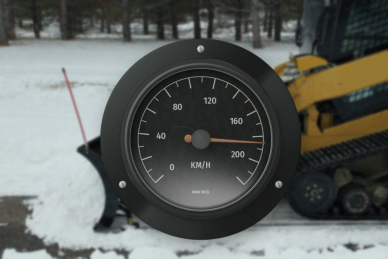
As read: 185 (km/h)
